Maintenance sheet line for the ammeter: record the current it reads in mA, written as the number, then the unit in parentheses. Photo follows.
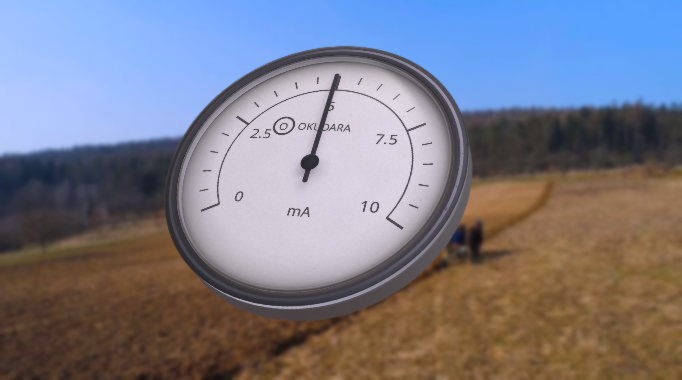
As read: 5 (mA)
